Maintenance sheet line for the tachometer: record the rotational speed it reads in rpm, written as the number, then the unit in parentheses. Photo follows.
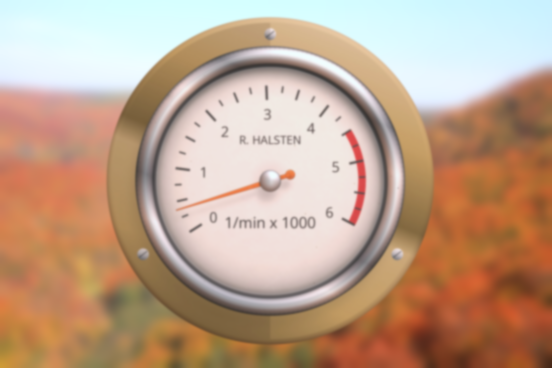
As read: 375 (rpm)
